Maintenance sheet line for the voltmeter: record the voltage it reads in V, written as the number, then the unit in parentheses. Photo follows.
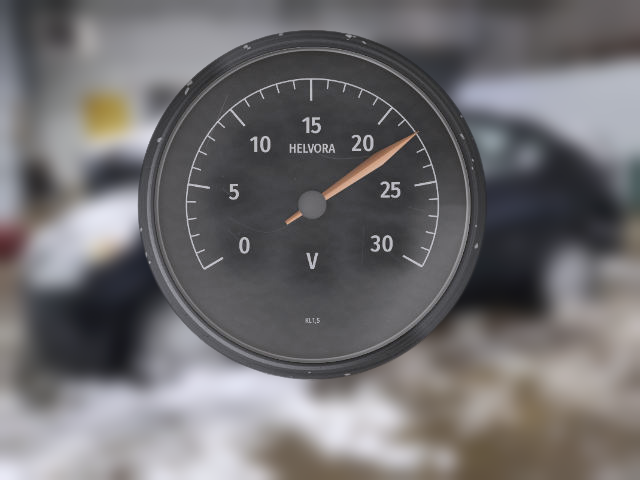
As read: 22 (V)
